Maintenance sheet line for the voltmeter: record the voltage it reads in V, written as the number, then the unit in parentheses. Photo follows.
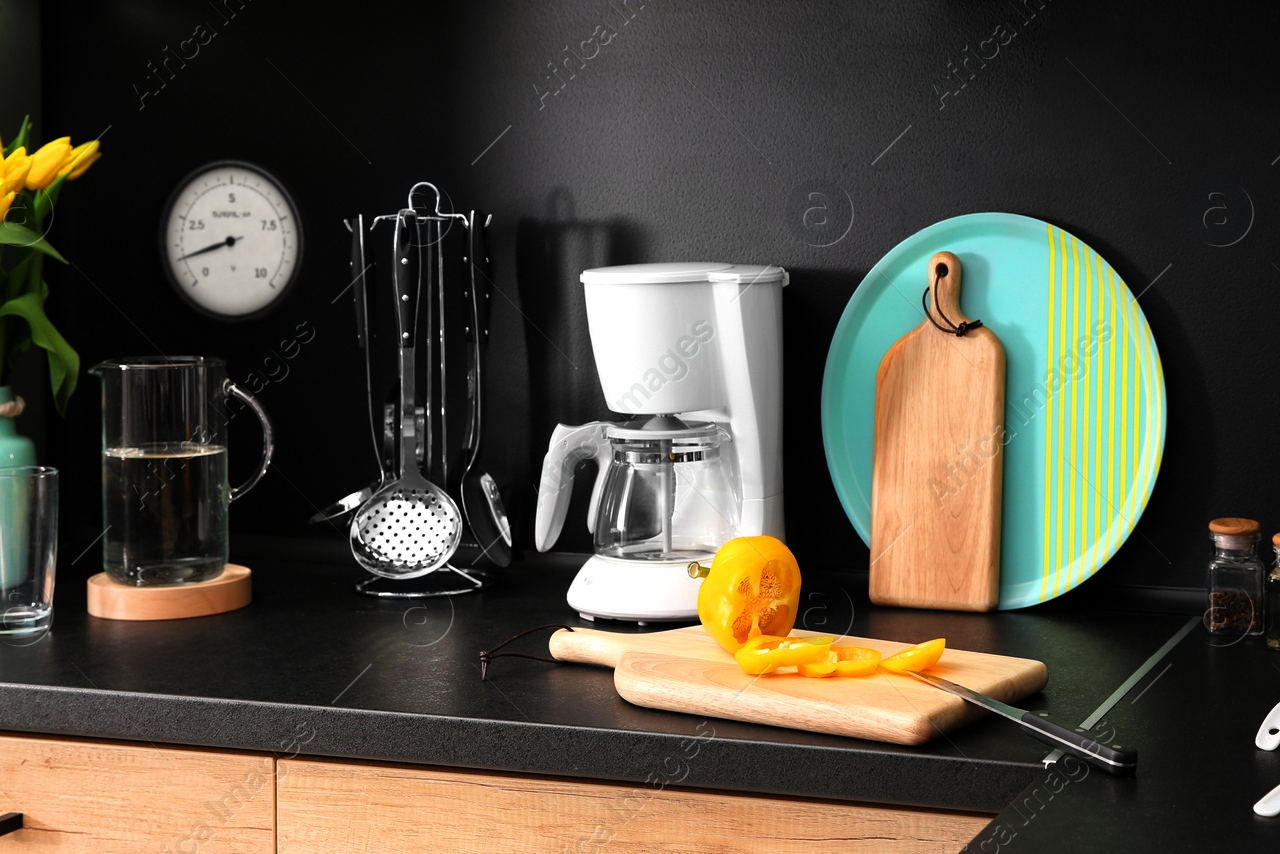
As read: 1 (V)
